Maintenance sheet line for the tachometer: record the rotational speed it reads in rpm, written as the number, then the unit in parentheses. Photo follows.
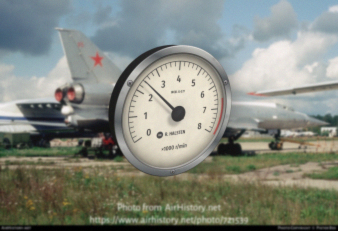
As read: 2400 (rpm)
